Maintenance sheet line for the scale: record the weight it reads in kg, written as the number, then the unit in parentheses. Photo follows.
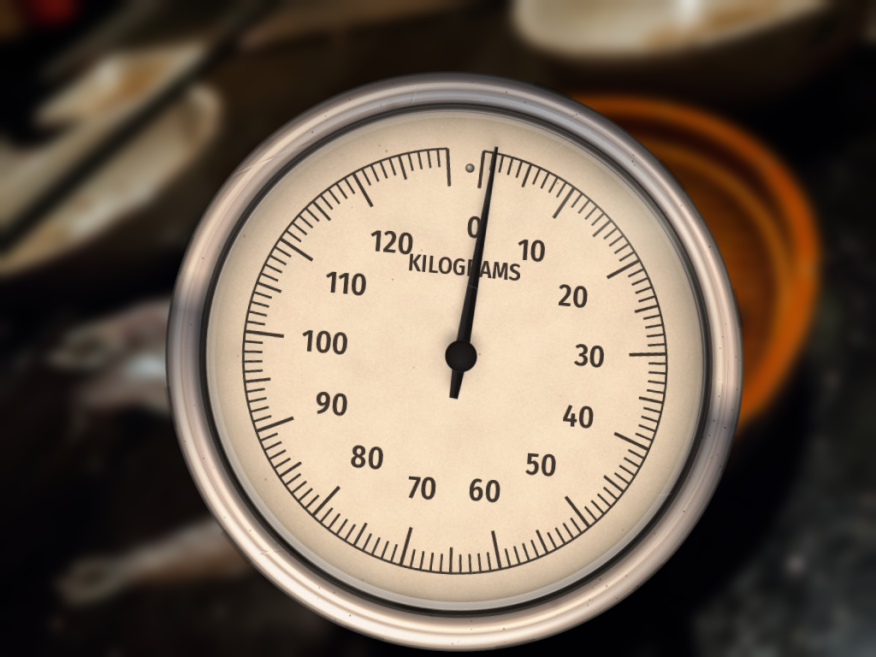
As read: 1 (kg)
